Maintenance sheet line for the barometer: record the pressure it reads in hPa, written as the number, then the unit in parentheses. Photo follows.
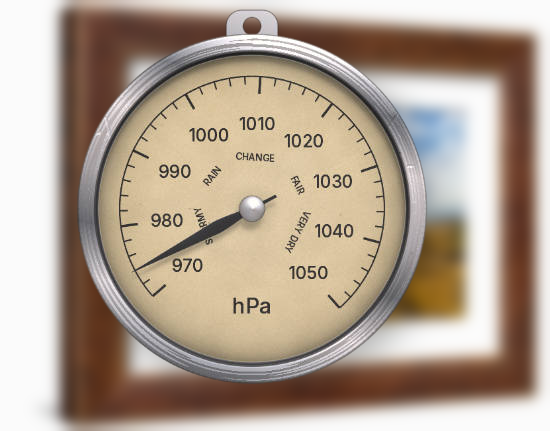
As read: 974 (hPa)
